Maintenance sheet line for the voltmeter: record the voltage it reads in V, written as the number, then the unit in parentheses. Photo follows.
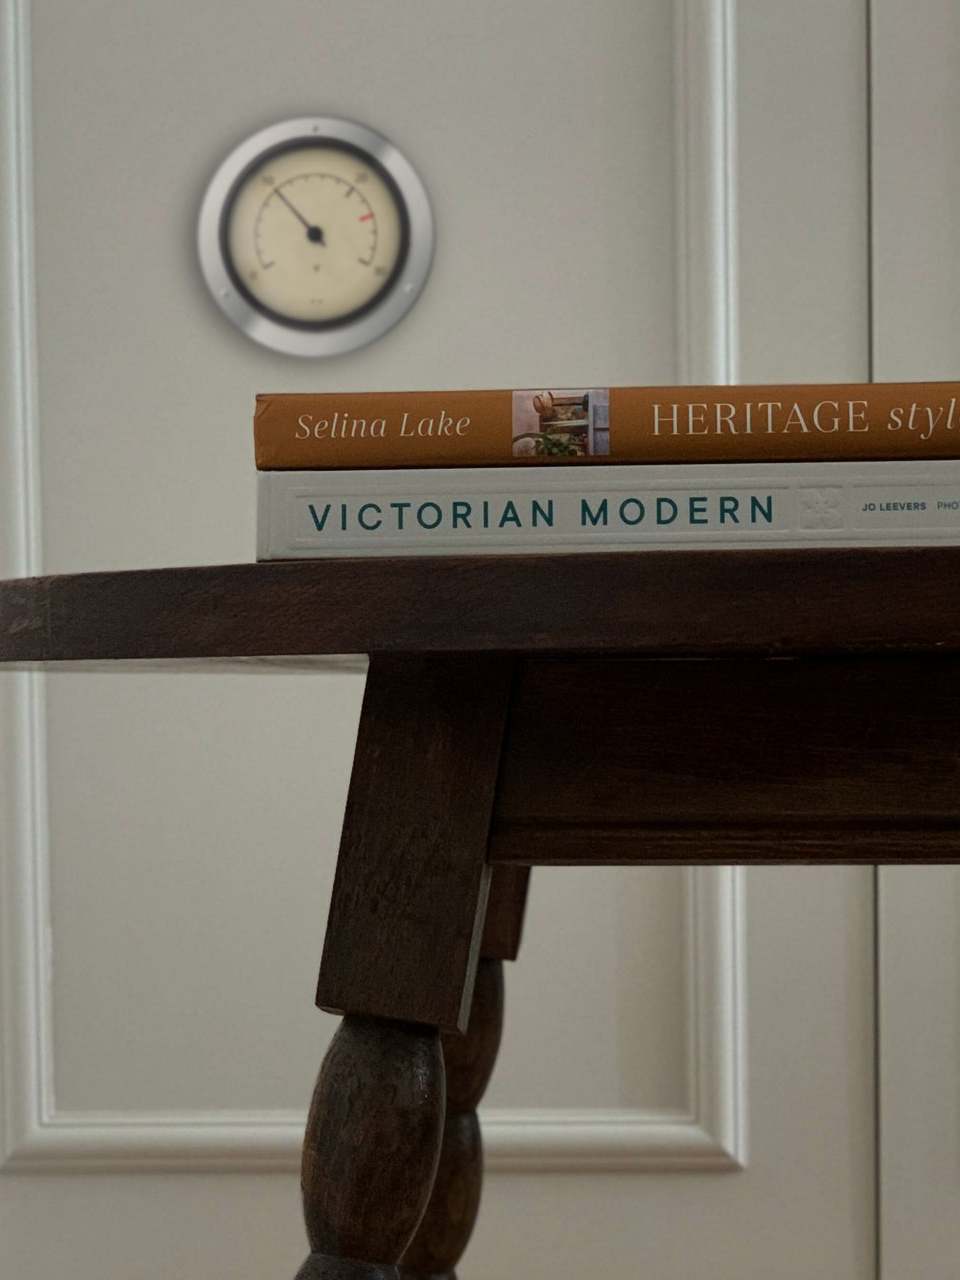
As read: 10 (V)
